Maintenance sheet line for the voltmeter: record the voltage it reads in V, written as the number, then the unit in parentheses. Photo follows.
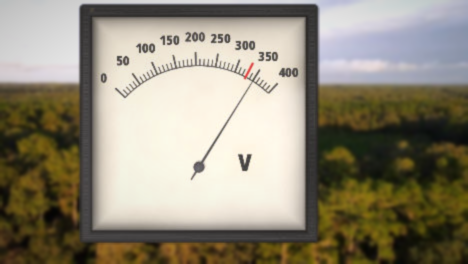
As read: 350 (V)
